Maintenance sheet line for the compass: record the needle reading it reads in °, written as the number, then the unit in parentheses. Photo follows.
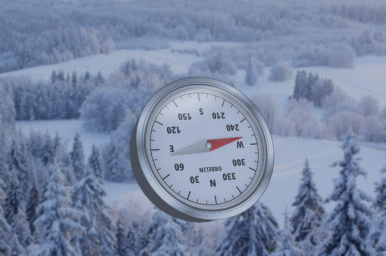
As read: 260 (°)
